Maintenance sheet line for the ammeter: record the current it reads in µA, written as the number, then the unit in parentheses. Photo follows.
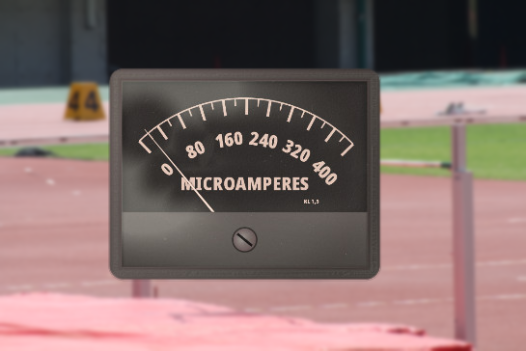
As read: 20 (µA)
